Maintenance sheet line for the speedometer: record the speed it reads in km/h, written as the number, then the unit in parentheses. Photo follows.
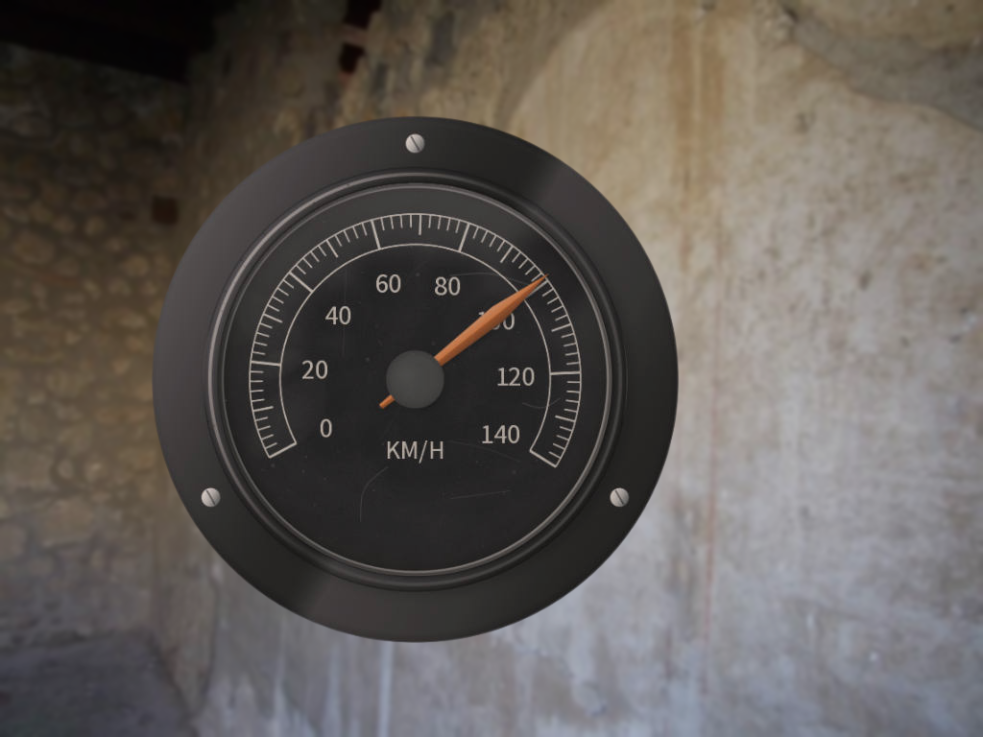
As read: 99 (km/h)
